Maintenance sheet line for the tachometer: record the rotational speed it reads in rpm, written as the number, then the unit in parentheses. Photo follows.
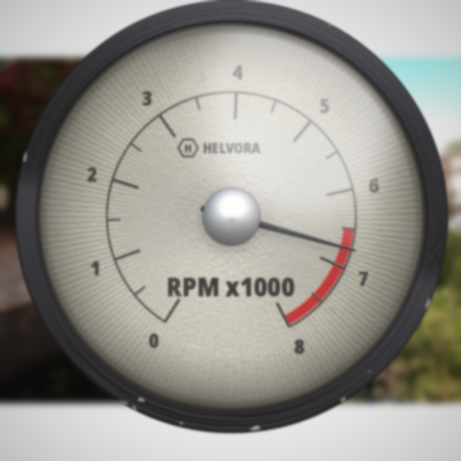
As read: 6750 (rpm)
